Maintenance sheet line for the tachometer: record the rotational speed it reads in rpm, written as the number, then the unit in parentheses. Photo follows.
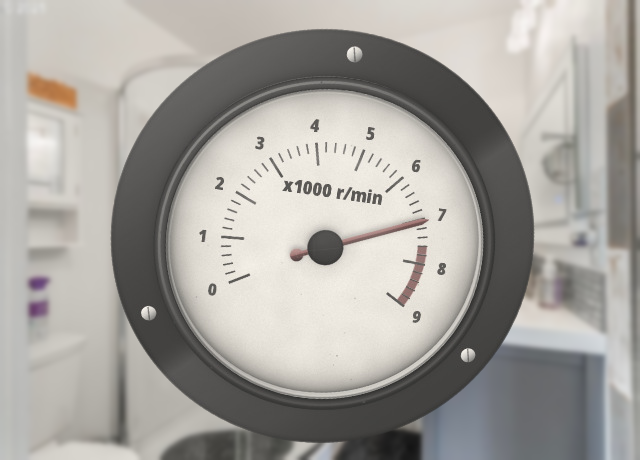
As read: 7000 (rpm)
